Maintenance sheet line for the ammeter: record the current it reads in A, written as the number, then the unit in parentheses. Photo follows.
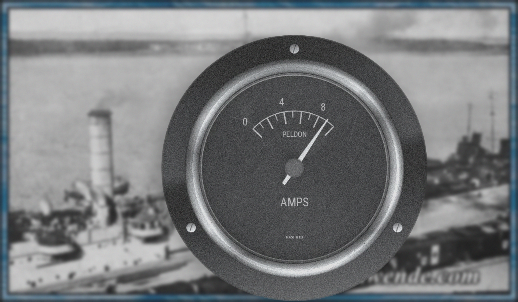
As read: 9 (A)
